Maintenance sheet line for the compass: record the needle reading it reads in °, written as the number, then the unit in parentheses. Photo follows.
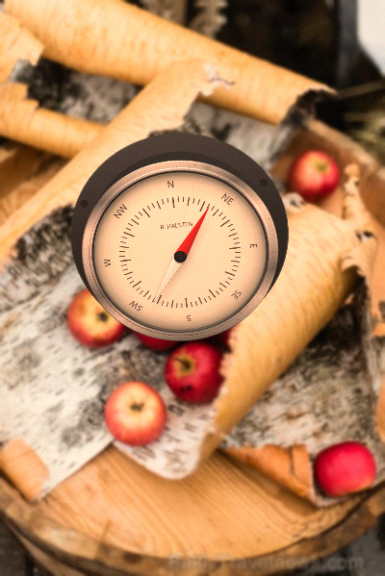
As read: 35 (°)
